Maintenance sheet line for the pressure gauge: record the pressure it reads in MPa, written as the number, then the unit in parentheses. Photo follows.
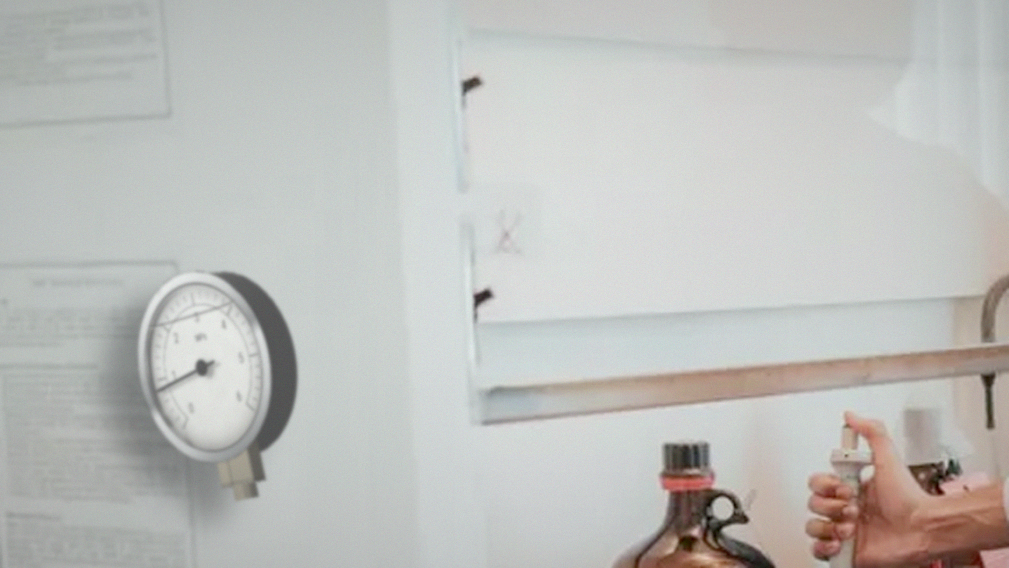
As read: 0.8 (MPa)
